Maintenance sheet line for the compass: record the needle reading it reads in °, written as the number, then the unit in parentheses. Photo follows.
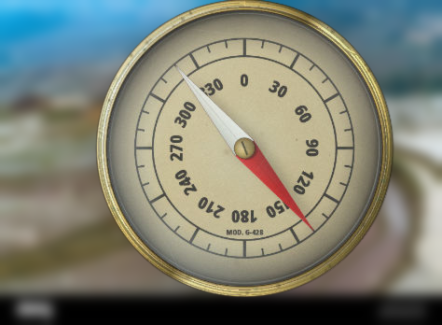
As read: 140 (°)
